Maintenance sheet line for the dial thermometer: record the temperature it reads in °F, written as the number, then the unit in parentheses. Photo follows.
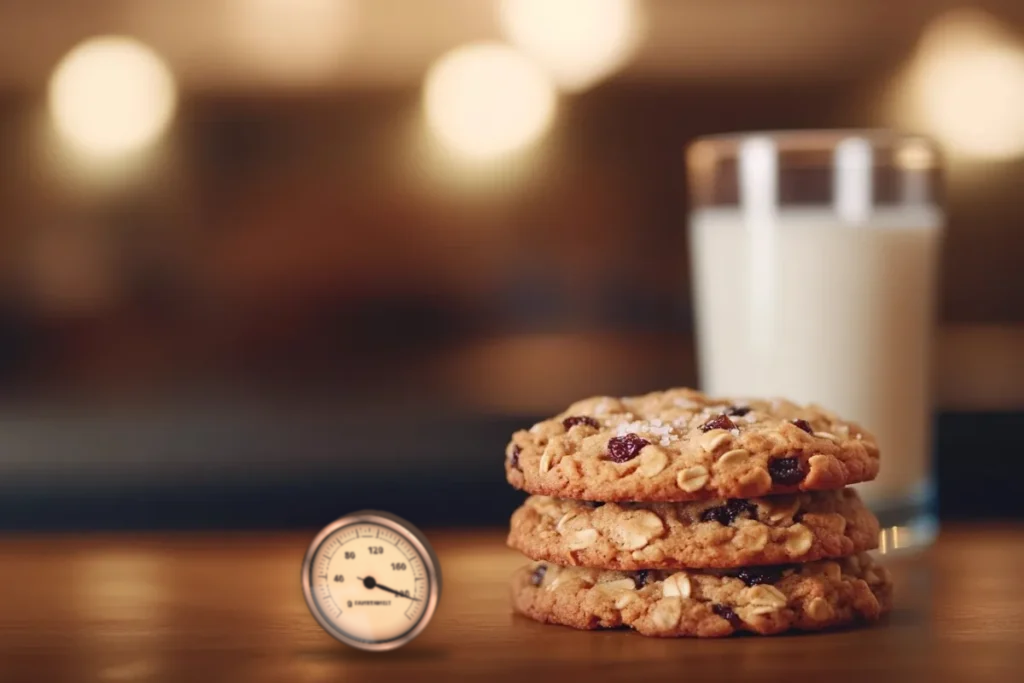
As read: 200 (°F)
